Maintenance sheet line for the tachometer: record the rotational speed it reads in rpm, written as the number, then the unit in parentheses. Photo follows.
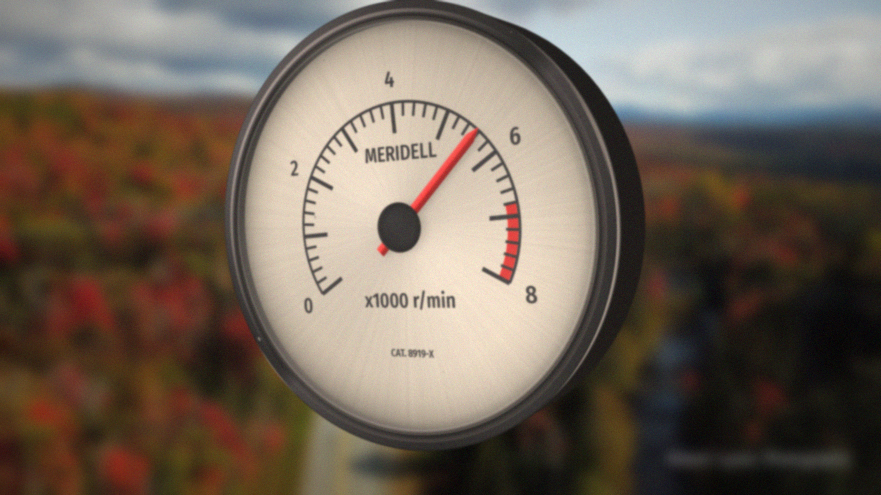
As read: 5600 (rpm)
